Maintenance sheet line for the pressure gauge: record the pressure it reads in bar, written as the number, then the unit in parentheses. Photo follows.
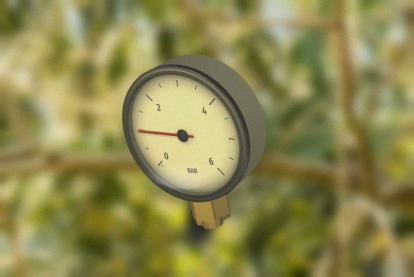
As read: 1 (bar)
